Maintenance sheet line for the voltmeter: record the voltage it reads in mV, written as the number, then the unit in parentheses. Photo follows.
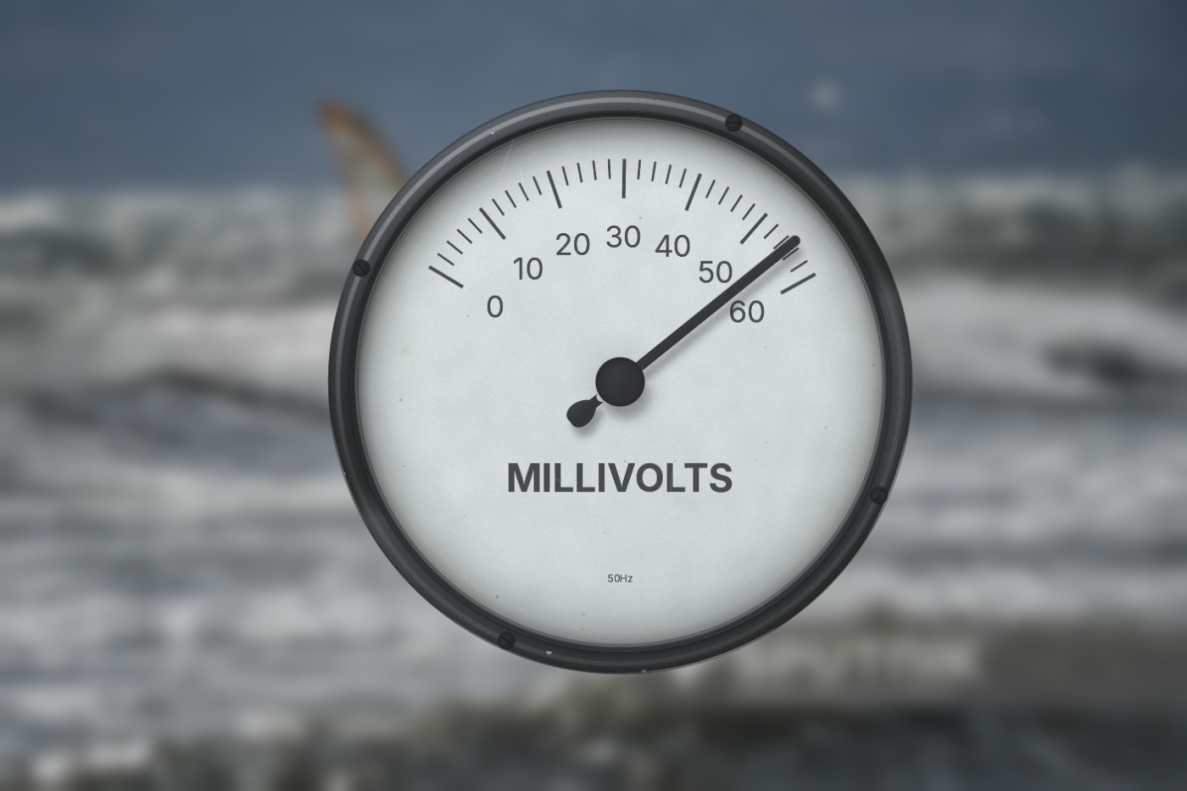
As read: 55 (mV)
